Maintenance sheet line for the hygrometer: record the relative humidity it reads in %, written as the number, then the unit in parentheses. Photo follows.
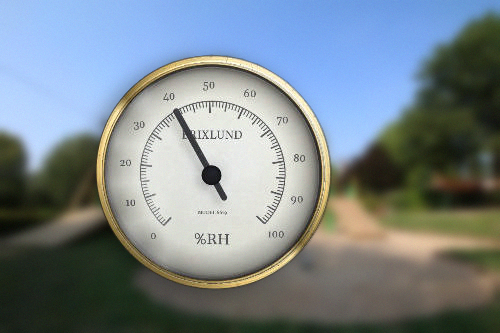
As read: 40 (%)
